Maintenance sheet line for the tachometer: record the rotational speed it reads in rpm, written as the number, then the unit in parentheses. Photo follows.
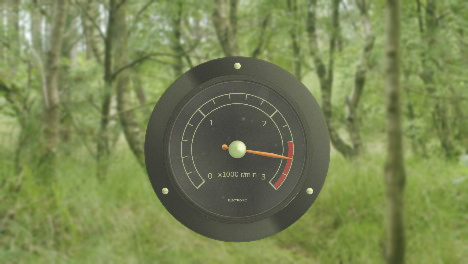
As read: 2600 (rpm)
